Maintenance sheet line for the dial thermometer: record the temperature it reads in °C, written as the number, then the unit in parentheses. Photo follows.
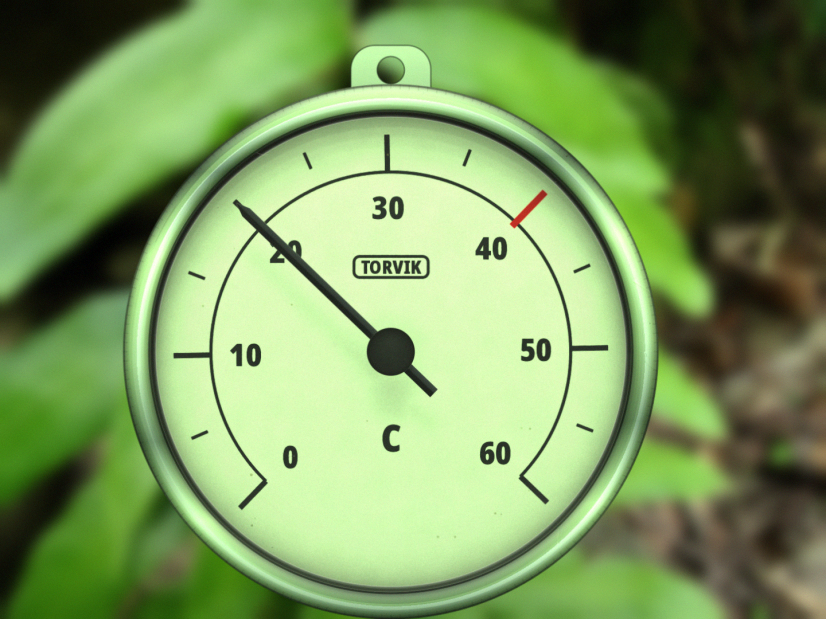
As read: 20 (°C)
